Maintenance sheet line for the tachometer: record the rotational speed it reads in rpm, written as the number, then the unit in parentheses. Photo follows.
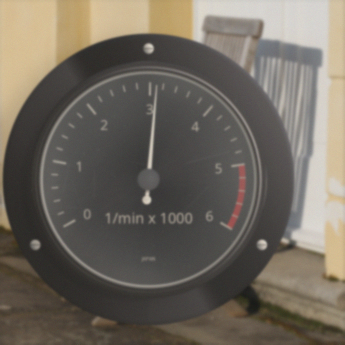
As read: 3100 (rpm)
